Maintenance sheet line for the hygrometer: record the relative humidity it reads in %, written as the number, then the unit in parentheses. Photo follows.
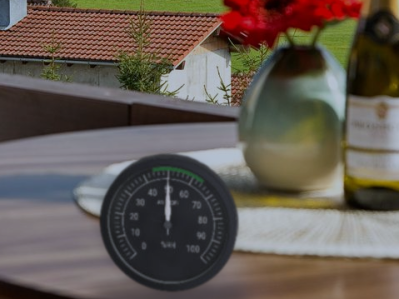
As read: 50 (%)
